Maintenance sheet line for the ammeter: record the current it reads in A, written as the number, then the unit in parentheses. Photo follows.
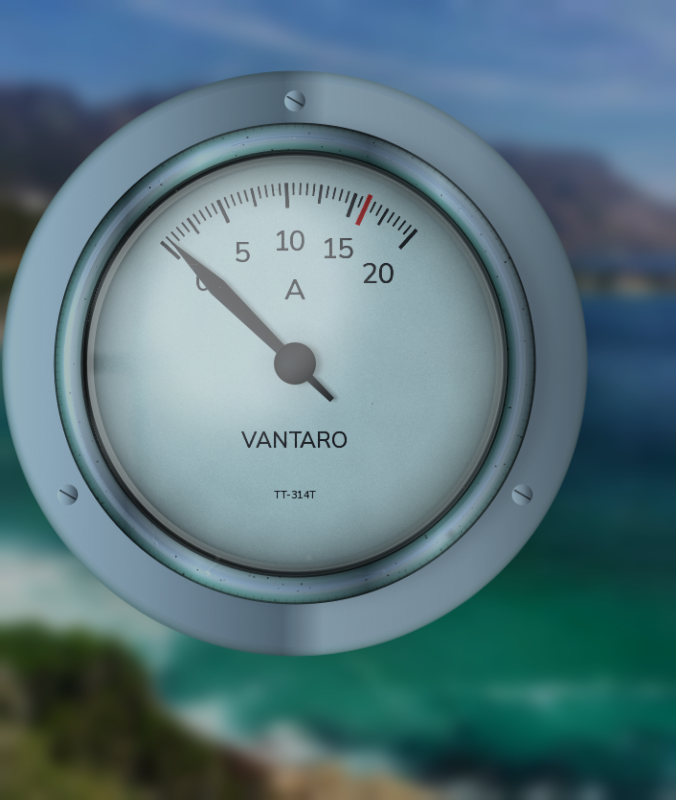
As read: 0.5 (A)
